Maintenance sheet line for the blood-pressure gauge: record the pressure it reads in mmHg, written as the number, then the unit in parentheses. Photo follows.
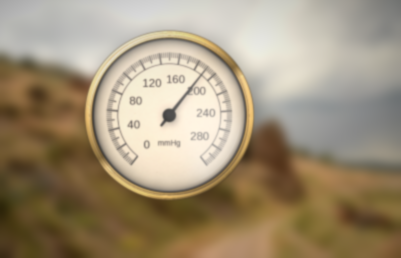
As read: 190 (mmHg)
